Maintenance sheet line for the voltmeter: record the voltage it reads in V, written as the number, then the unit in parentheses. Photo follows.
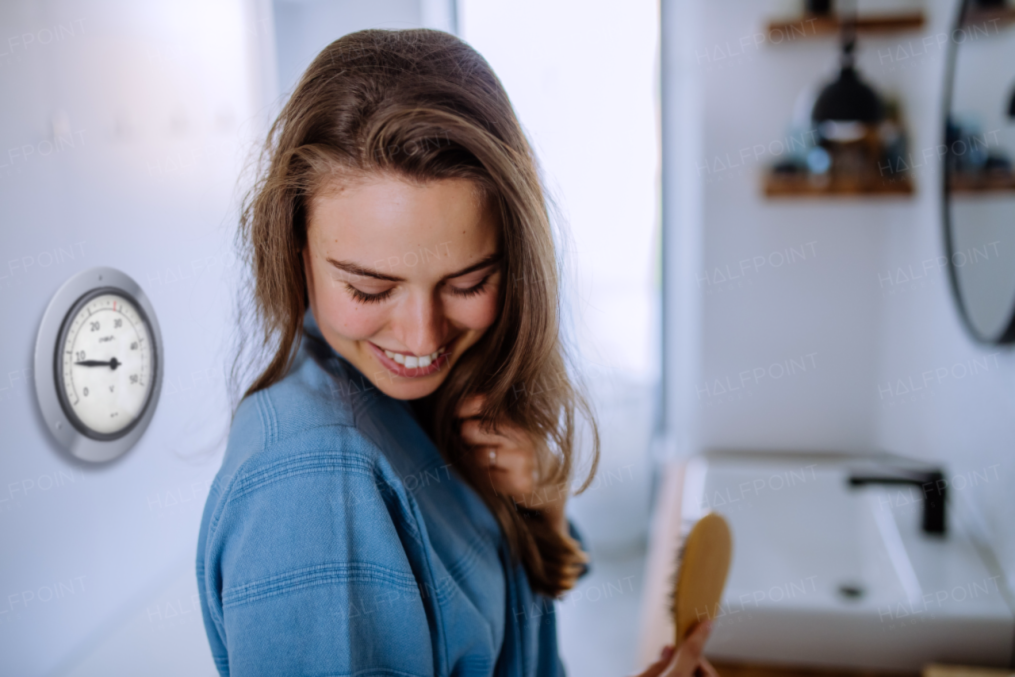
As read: 8 (V)
